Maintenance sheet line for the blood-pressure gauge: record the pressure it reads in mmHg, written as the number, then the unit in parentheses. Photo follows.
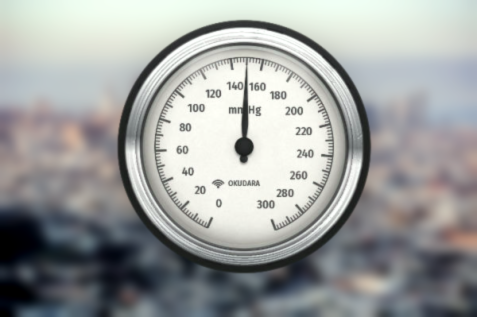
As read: 150 (mmHg)
